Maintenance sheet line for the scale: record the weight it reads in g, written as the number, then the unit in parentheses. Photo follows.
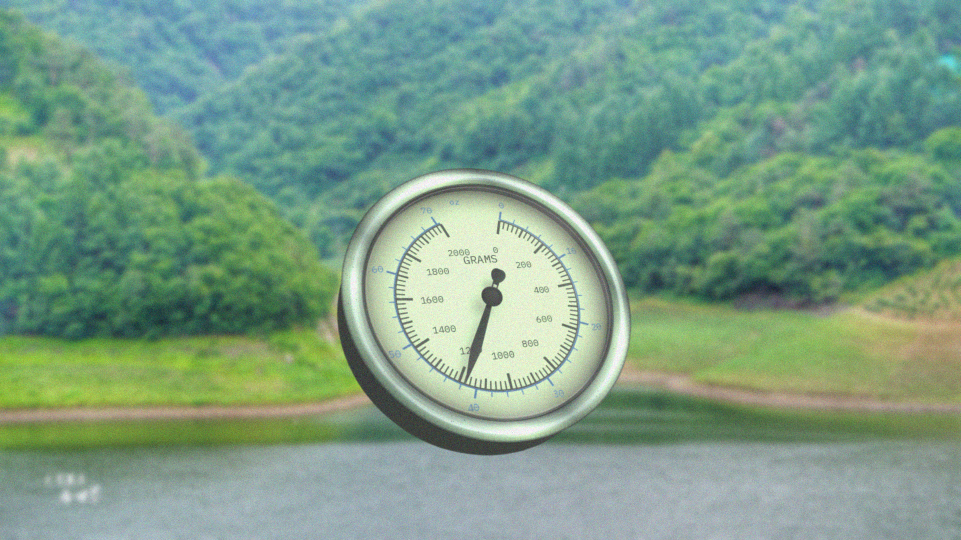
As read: 1180 (g)
